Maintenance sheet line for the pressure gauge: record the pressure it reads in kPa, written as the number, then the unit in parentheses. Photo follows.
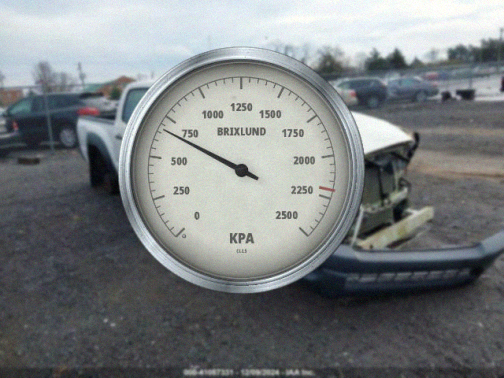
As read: 675 (kPa)
